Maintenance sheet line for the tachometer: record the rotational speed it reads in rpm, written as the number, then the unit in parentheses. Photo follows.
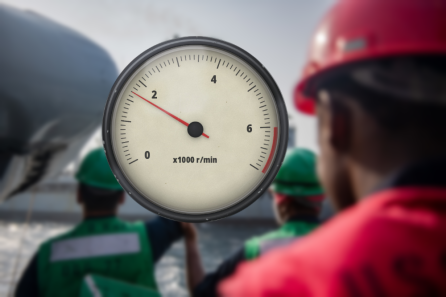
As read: 1700 (rpm)
